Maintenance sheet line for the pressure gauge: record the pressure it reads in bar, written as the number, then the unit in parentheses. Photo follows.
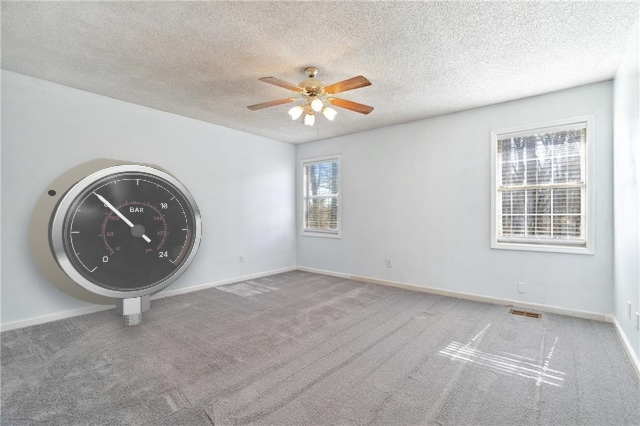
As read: 8 (bar)
